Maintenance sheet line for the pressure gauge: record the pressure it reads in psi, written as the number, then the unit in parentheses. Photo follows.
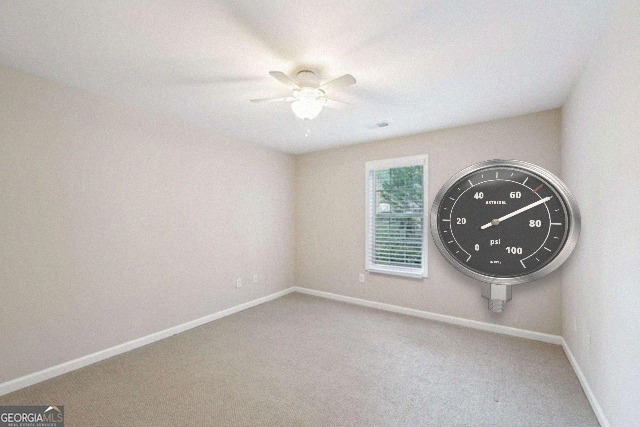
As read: 70 (psi)
